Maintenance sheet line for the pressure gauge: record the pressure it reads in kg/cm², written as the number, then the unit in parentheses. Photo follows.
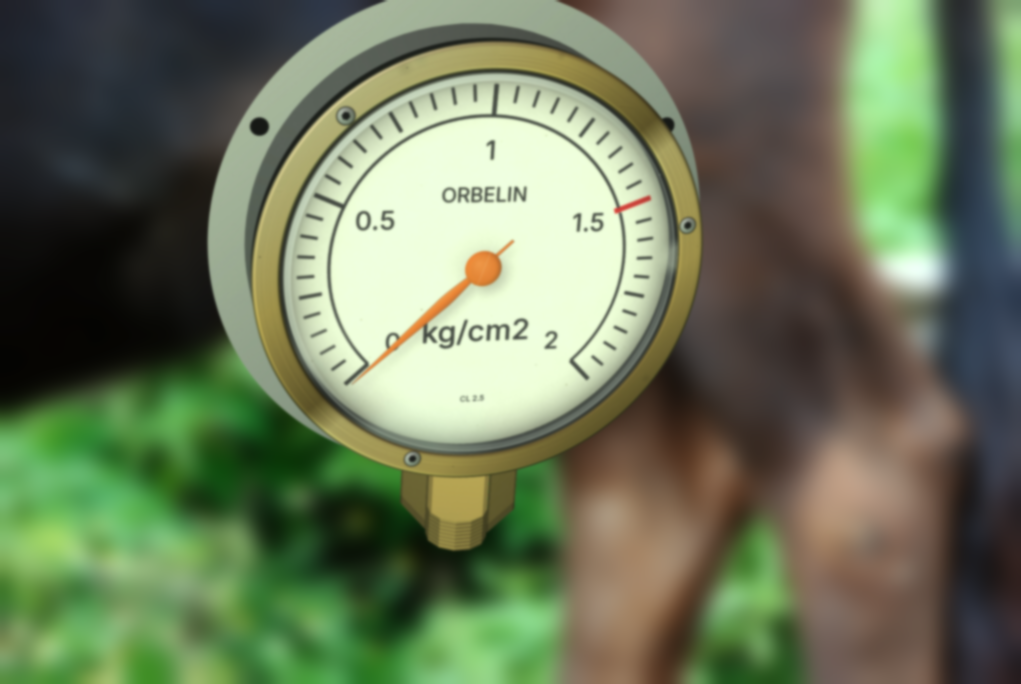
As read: 0 (kg/cm²)
